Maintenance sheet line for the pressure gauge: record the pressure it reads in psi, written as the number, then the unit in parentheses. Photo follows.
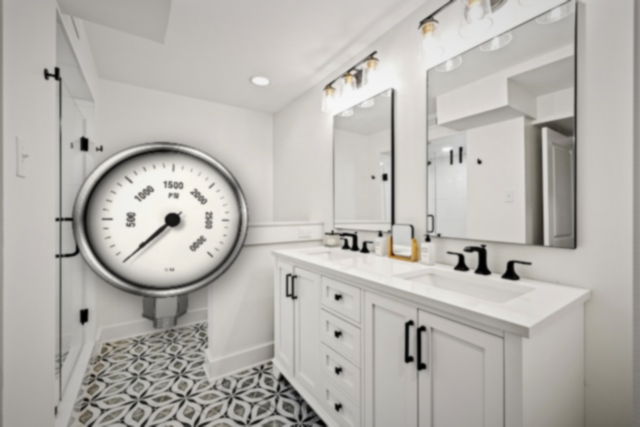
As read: 0 (psi)
